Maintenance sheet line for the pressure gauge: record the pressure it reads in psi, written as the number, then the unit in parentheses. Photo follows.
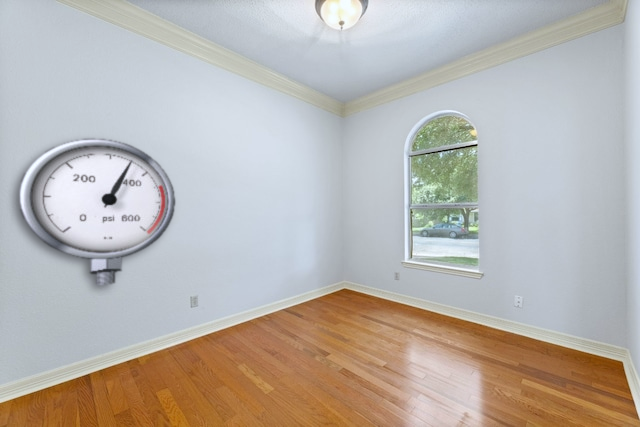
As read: 350 (psi)
